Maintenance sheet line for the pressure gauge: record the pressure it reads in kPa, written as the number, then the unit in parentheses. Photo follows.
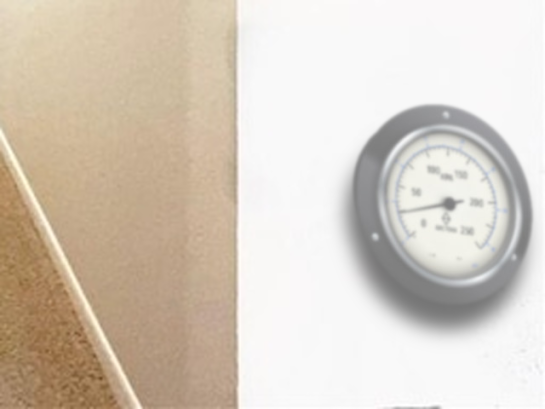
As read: 25 (kPa)
